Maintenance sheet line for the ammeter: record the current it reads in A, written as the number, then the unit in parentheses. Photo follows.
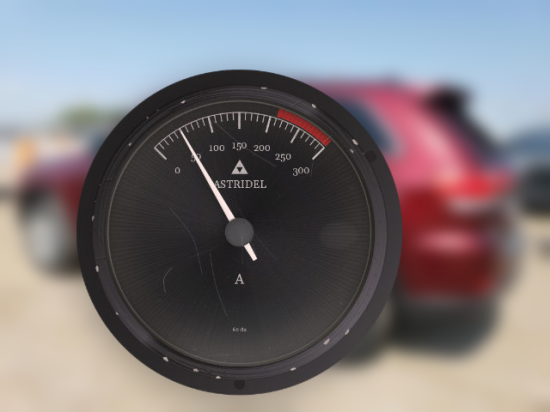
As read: 50 (A)
